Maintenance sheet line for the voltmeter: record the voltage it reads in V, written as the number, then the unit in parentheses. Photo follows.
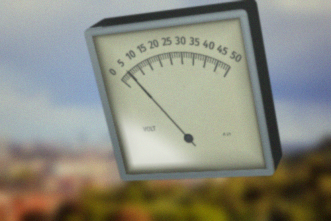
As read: 5 (V)
